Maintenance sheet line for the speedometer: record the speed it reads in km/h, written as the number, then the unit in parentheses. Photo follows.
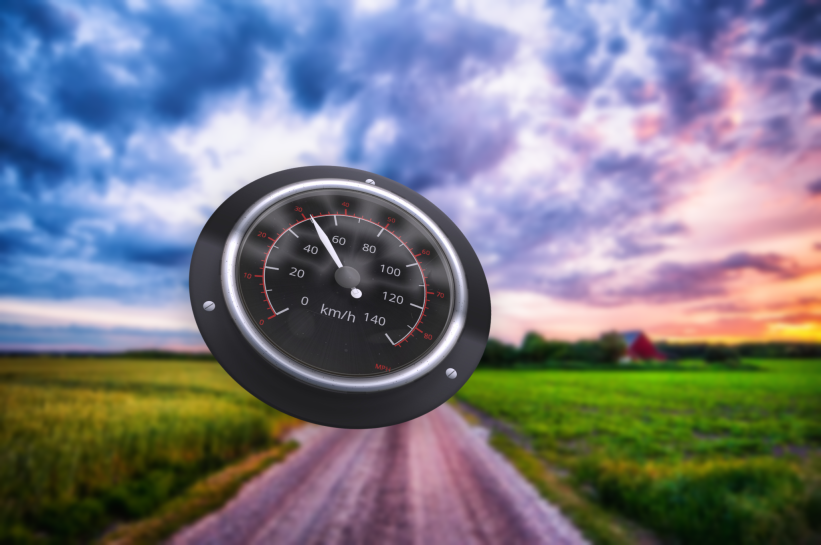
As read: 50 (km/h)
